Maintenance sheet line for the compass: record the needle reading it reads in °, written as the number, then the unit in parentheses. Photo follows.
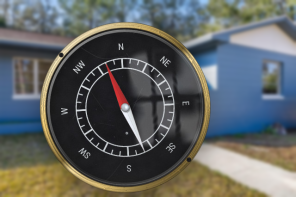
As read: 340 (°)
